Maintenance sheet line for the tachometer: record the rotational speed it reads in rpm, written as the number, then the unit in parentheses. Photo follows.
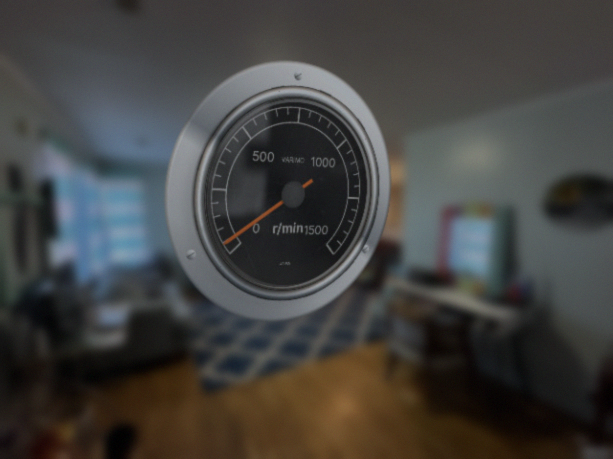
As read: 50 (rpm)
